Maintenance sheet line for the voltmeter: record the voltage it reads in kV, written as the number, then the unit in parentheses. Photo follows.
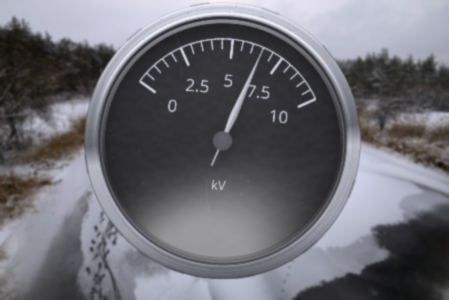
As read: 6.5 (kV)
